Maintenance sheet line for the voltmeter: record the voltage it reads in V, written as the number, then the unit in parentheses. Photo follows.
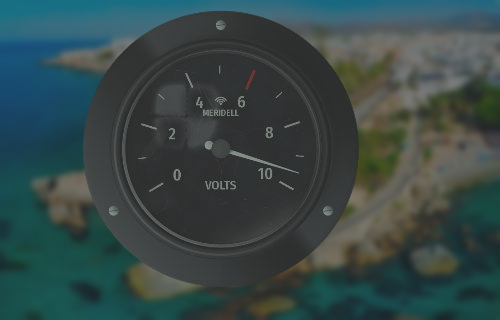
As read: 9.5 (V)
